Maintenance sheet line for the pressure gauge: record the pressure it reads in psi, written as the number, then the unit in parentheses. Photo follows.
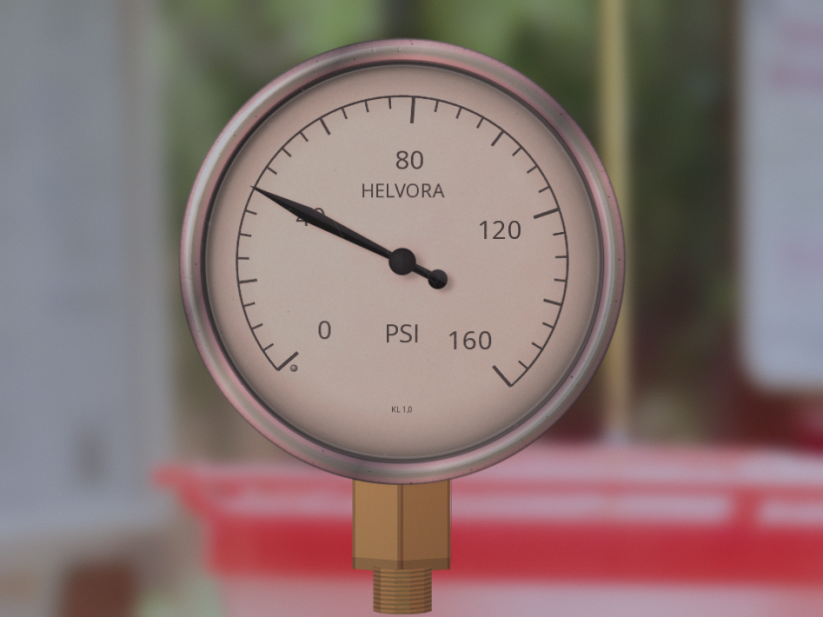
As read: 40 (psi)
